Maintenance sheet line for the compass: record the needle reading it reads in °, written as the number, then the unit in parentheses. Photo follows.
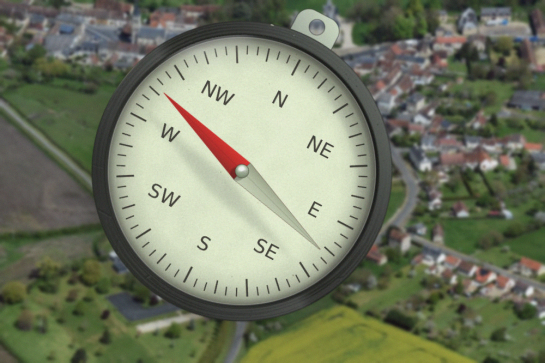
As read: 287.5 (°)
